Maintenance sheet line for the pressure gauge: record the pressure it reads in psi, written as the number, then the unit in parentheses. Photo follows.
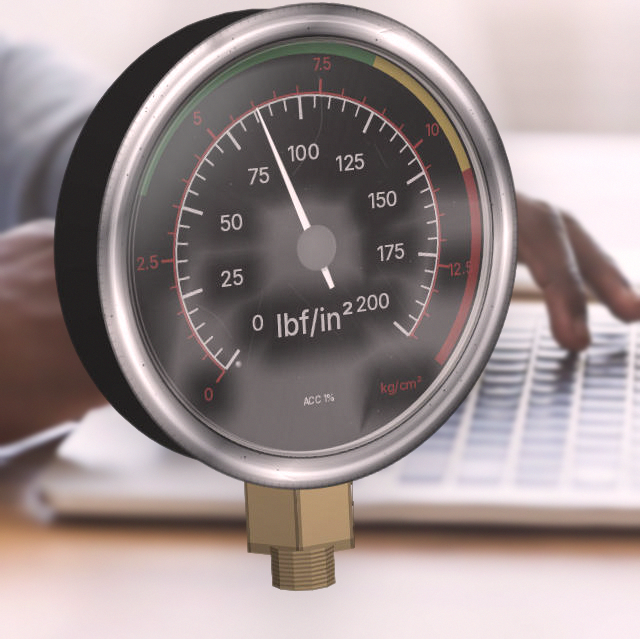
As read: 85 (psi)
